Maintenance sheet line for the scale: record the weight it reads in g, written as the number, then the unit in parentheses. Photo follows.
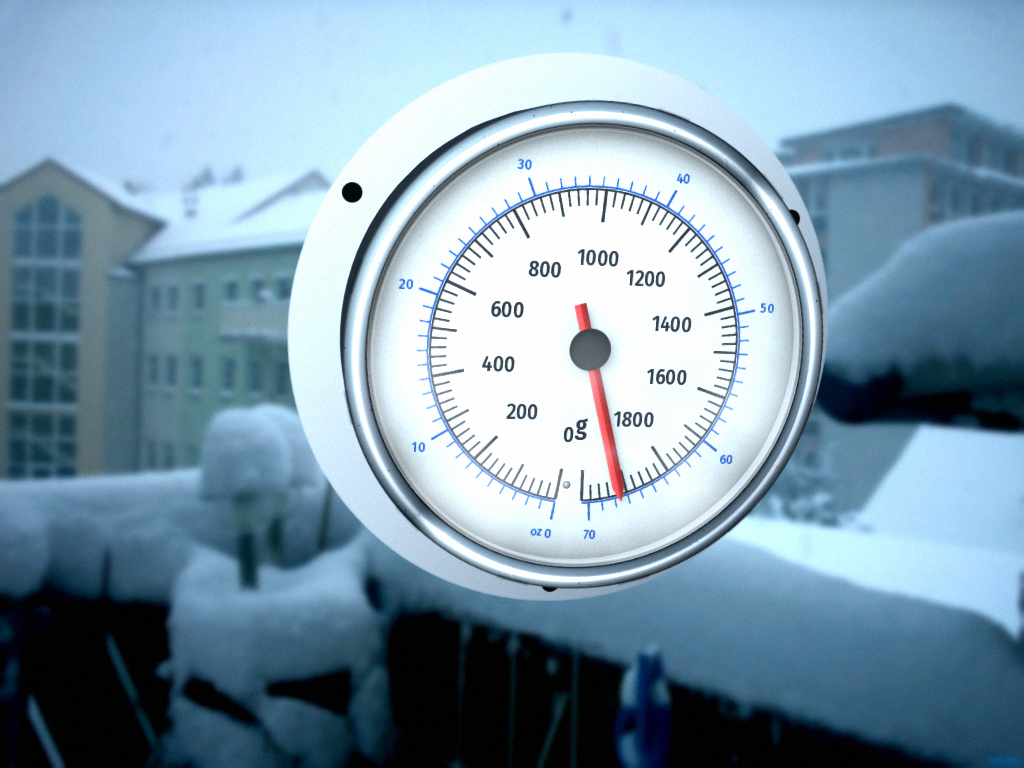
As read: 1920 (g)
